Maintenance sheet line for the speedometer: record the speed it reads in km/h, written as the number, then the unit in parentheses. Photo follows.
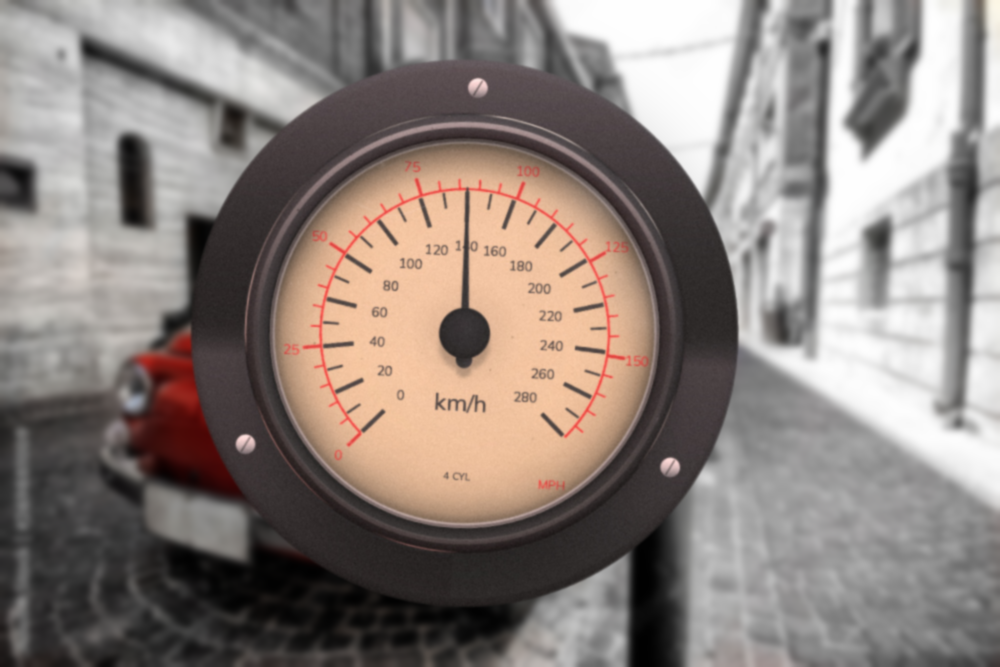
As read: 140 (km/h)
